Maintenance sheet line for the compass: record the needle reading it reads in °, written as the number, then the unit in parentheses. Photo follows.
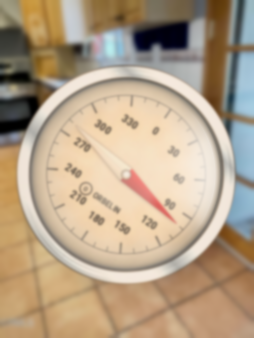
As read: 100 (°)
